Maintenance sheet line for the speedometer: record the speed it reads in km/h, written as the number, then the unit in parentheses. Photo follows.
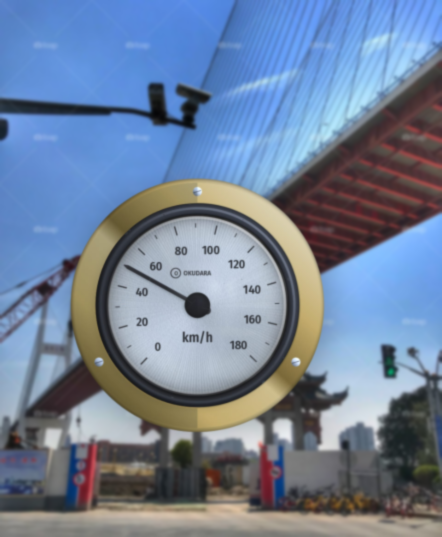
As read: 50 (km/h)
